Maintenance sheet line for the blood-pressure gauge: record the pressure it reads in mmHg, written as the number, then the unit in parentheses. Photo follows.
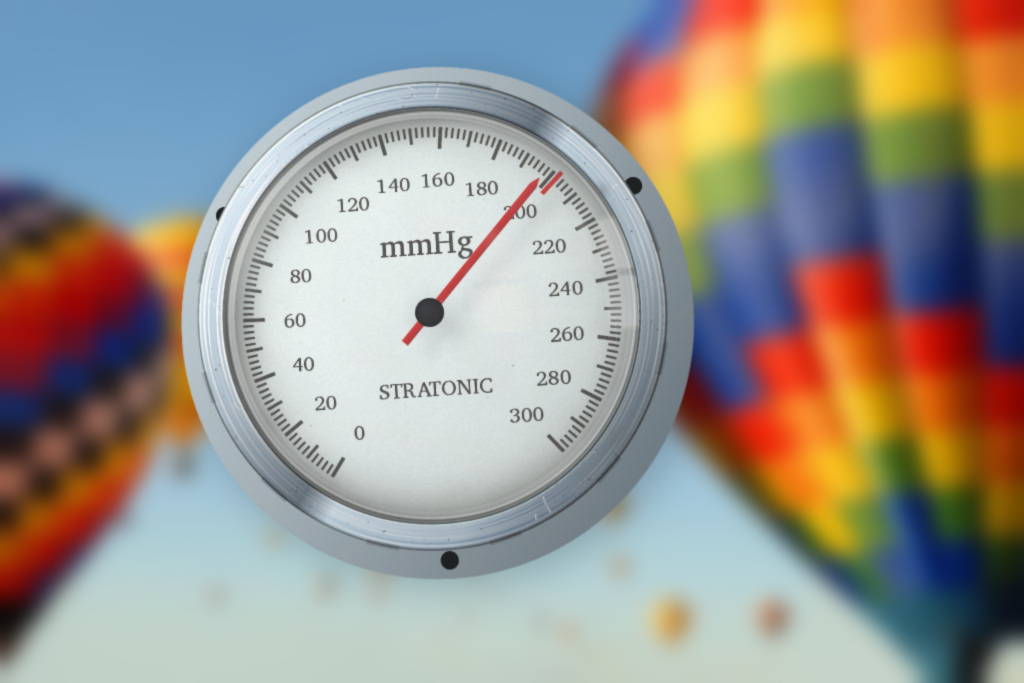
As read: 198 (mmHg)
